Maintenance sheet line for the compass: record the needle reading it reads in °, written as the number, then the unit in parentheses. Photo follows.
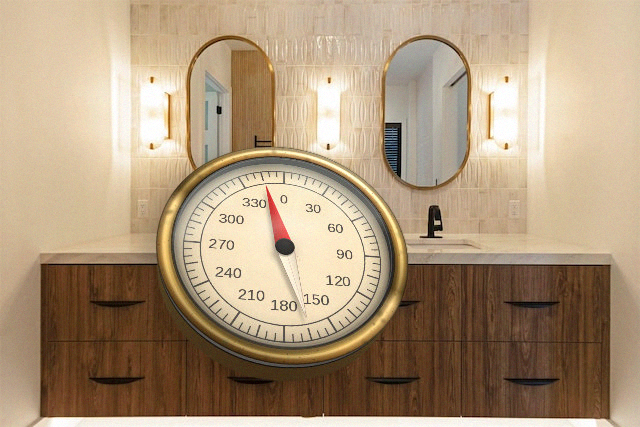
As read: 345 (°)
